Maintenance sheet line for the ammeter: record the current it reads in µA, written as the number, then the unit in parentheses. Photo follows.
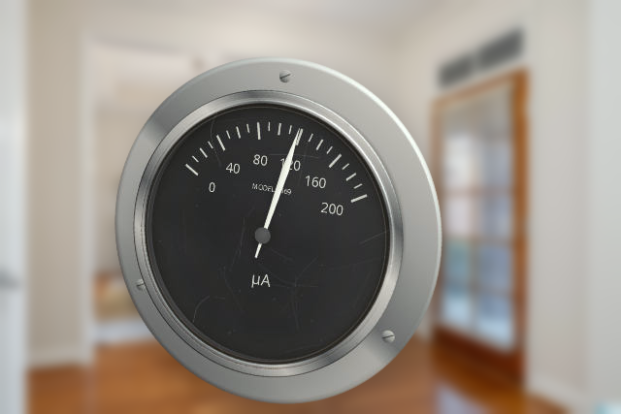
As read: 120 (µA)
